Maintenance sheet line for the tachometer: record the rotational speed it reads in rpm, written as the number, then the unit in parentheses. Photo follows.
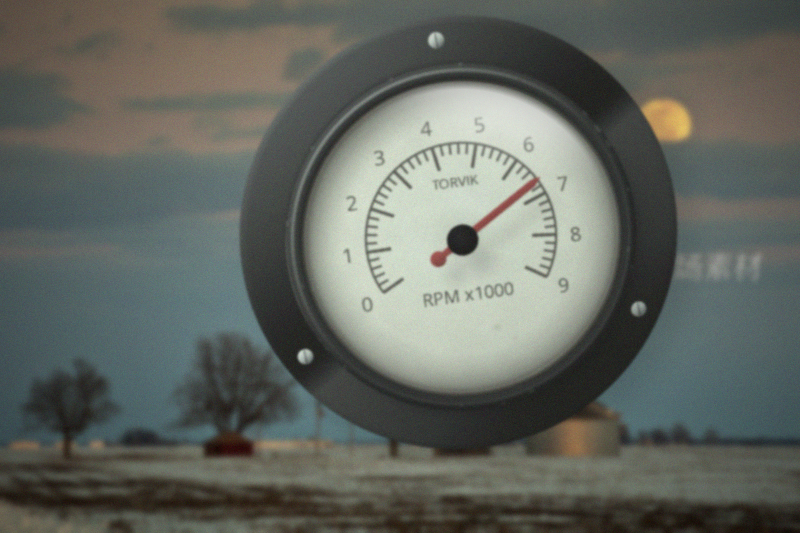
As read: 6600 (rpm)
